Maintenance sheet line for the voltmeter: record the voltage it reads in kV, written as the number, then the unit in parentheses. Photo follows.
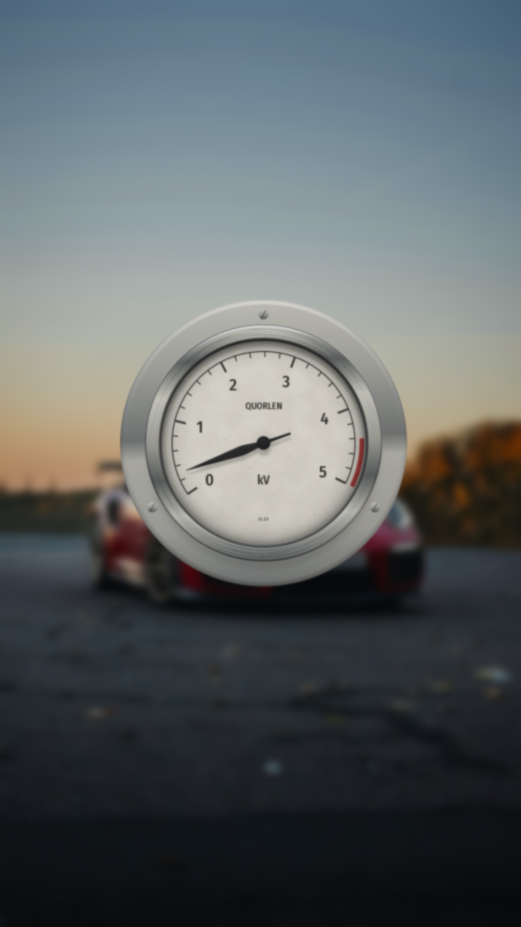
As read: 0.3 (kV)
